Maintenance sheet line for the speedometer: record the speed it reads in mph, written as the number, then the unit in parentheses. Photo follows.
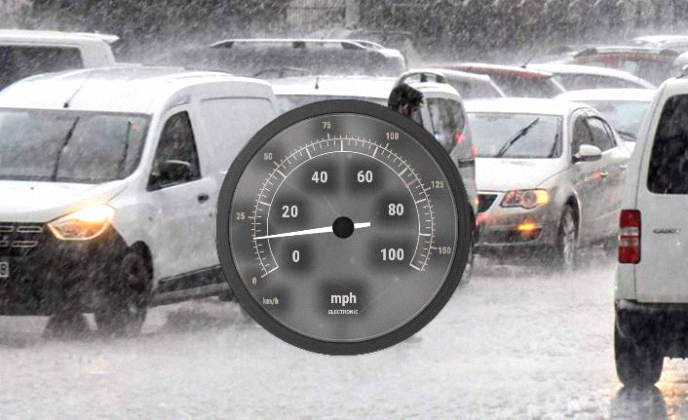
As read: 10 (mph)
